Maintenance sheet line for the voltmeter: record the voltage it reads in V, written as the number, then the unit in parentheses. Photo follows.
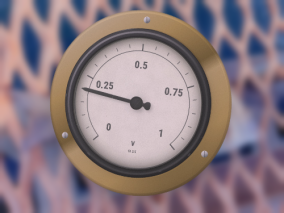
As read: 0.2 (V)
